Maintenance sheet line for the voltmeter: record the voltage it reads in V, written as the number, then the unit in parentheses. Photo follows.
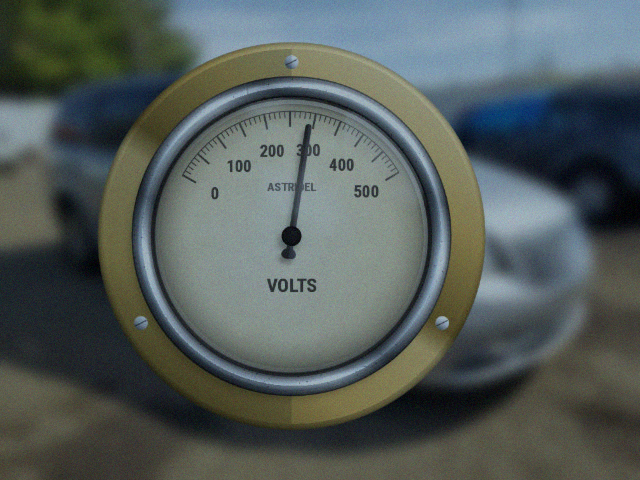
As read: 290 (V)
